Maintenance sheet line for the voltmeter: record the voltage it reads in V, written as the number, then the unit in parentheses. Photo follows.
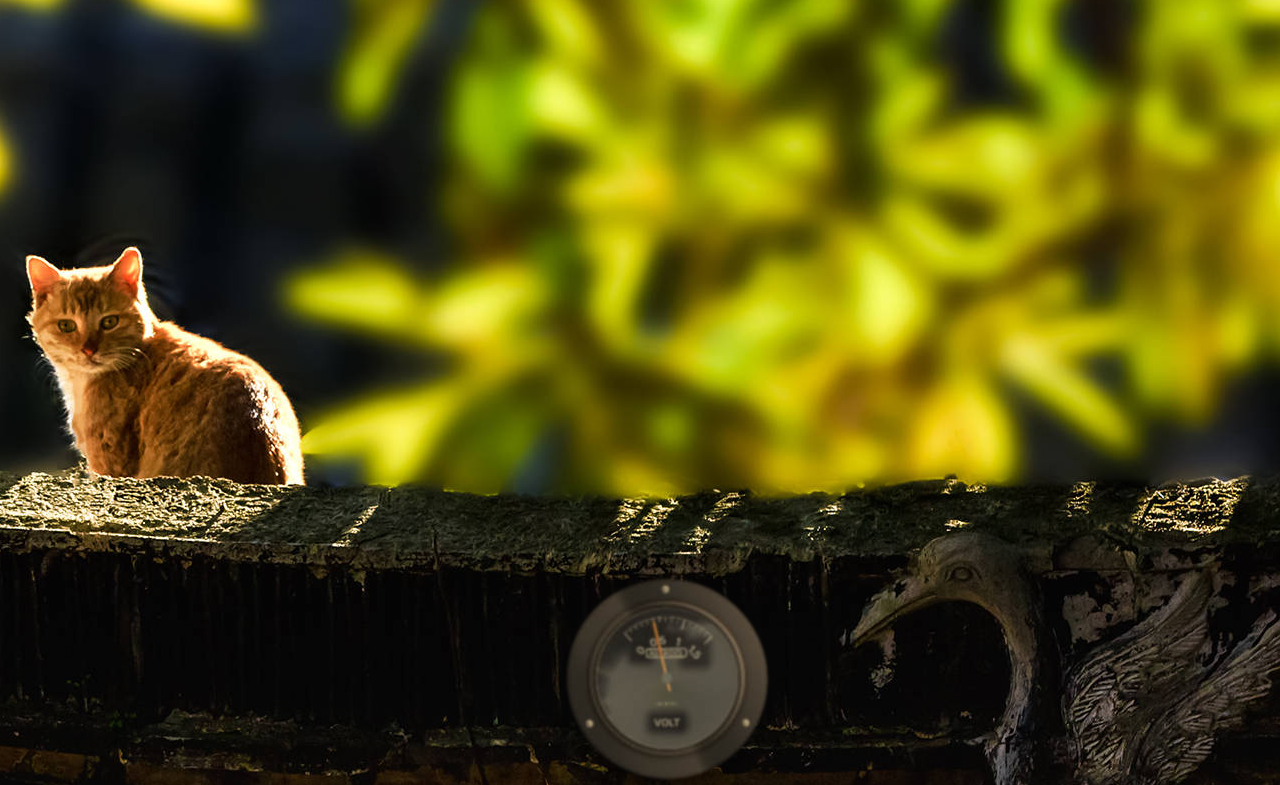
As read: 0.5 (V)
